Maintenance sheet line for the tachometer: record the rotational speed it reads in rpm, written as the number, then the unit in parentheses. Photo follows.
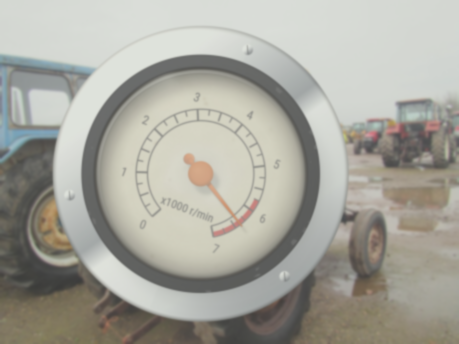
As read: 6375 (rpm)
